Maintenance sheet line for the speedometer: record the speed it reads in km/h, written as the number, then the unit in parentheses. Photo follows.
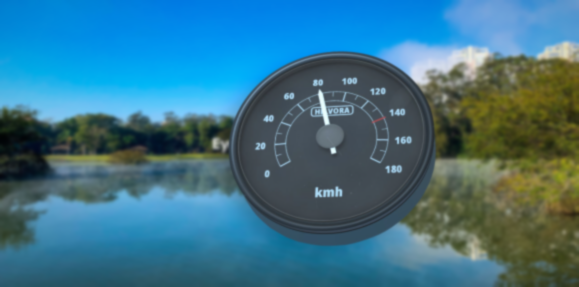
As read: 80 (km/h)
